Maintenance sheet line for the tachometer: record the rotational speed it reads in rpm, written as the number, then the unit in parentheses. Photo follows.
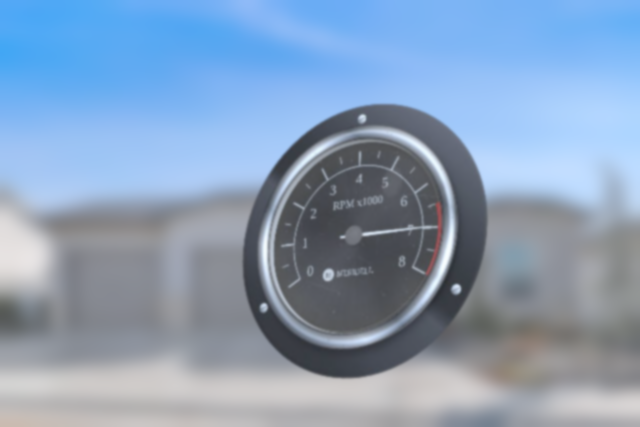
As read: 7000 (rpm)
